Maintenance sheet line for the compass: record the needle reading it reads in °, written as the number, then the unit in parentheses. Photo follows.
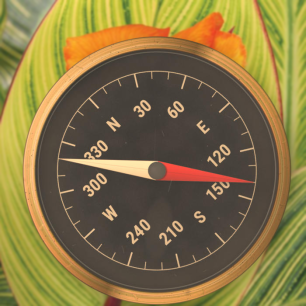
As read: 140 (°)
